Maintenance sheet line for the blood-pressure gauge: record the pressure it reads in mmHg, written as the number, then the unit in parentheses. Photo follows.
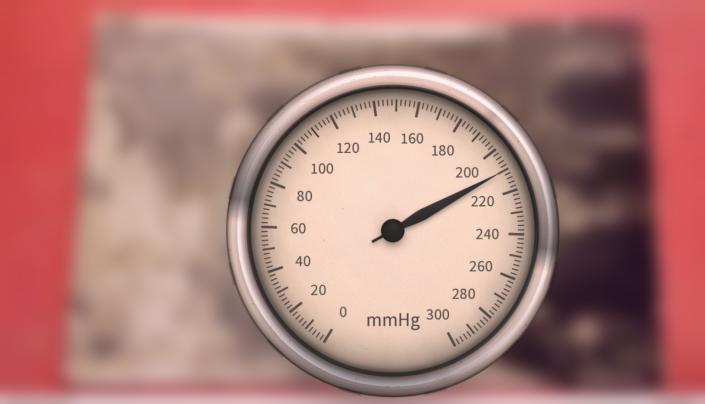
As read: 210 (mmHg)
